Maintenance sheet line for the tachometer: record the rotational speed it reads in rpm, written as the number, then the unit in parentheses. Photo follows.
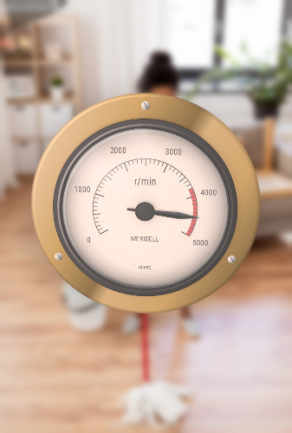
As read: 4500 (rpm)
